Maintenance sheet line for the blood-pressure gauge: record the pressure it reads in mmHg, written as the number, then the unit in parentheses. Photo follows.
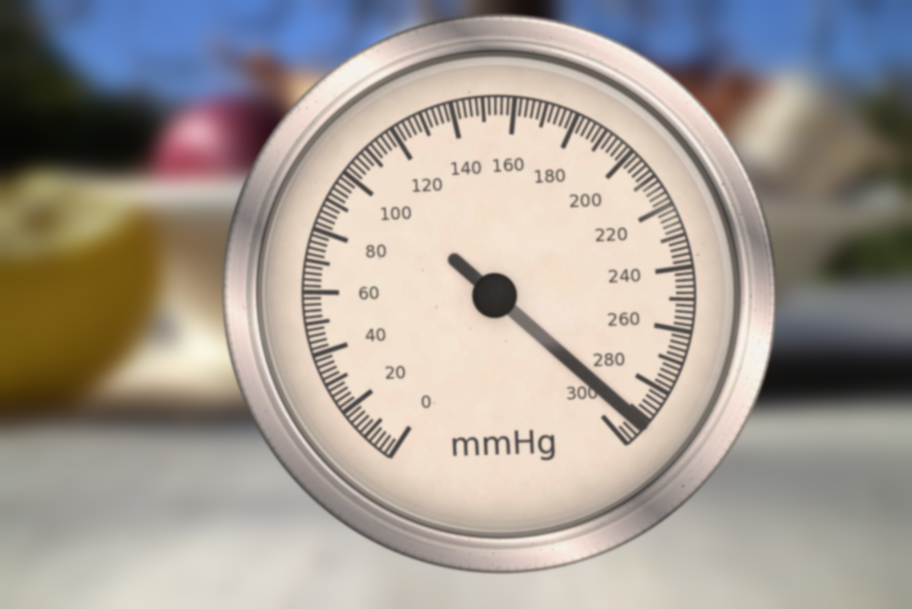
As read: 292 (mmHg)
